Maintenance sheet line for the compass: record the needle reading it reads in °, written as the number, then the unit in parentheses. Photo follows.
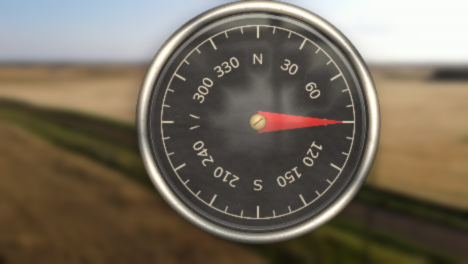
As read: 90 (°)
